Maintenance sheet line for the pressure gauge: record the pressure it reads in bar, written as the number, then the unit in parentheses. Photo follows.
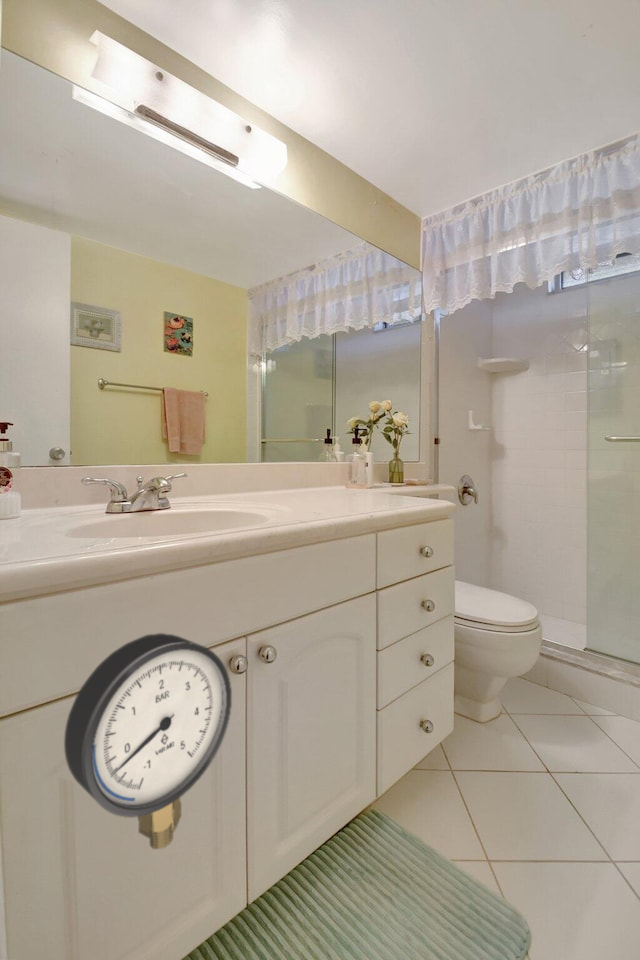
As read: -0.25 (bar)
